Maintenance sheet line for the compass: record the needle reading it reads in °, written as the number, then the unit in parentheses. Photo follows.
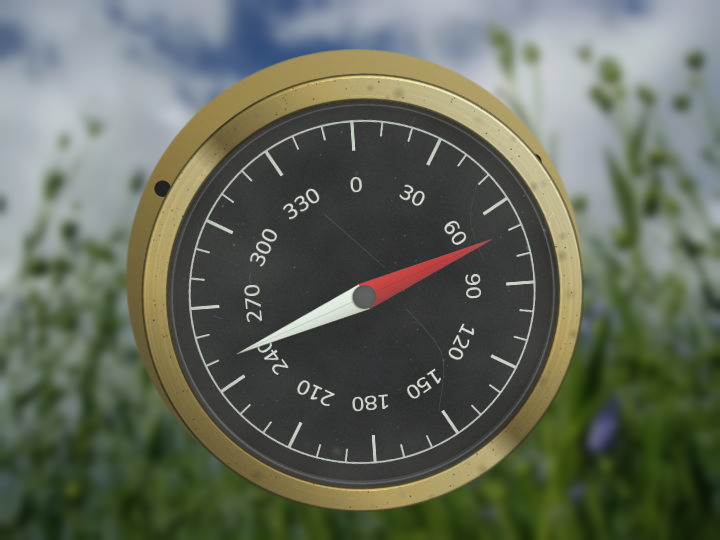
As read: 70 (°)
